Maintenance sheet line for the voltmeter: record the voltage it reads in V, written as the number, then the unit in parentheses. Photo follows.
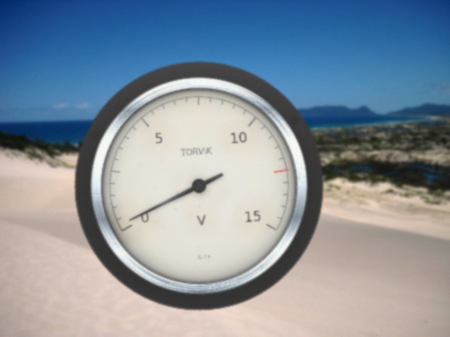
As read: 0.25 (V)
